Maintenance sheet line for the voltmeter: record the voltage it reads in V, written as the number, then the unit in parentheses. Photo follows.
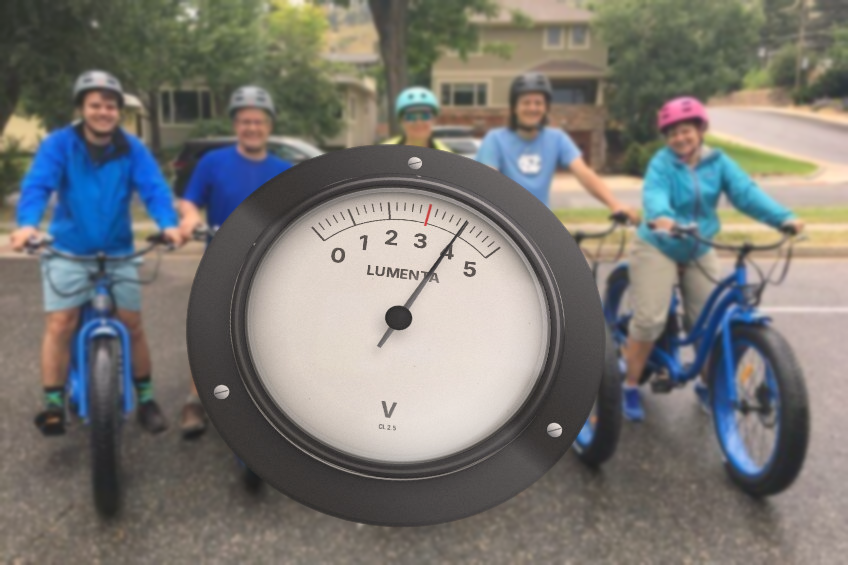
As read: 4 (V)
